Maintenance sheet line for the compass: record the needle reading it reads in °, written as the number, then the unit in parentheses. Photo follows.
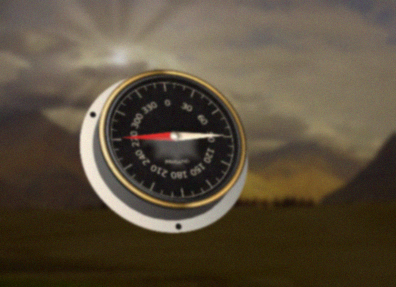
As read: 270 (°)
